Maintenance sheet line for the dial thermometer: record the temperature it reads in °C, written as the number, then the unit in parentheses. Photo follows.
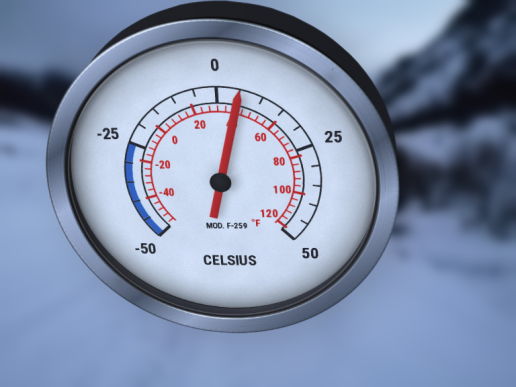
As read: 5 (°C)
